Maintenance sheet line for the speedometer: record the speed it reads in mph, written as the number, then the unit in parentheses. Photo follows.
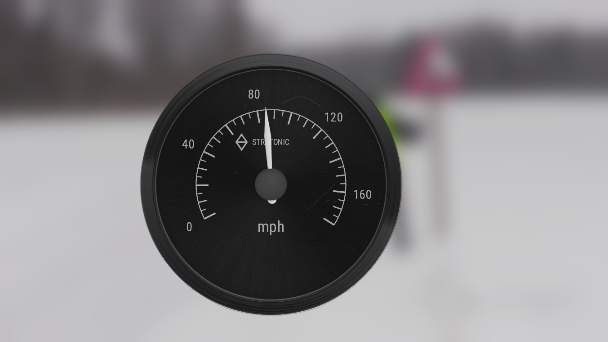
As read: 85 (mph)
